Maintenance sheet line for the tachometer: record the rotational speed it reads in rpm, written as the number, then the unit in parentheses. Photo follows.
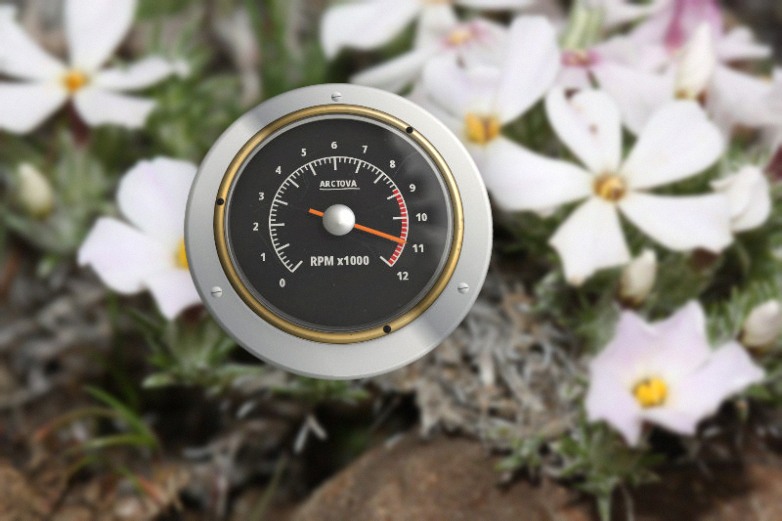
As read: 11000 (rpm)
